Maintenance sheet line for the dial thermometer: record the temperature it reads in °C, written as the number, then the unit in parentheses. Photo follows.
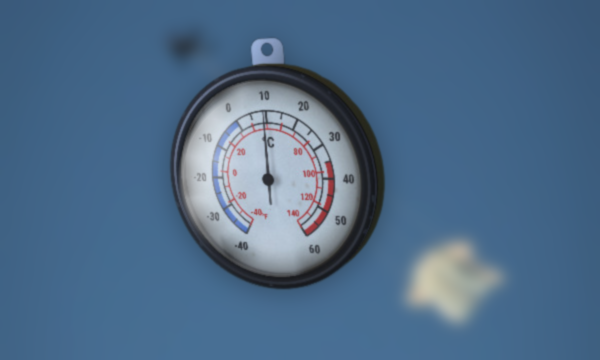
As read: 10 (°C)
